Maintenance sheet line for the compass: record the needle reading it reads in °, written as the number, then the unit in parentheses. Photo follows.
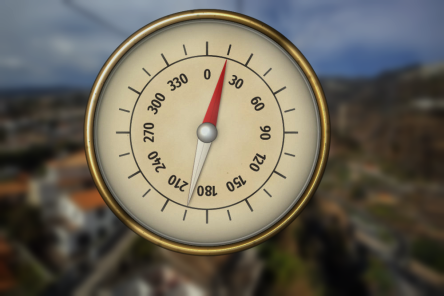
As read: 15 (°)
